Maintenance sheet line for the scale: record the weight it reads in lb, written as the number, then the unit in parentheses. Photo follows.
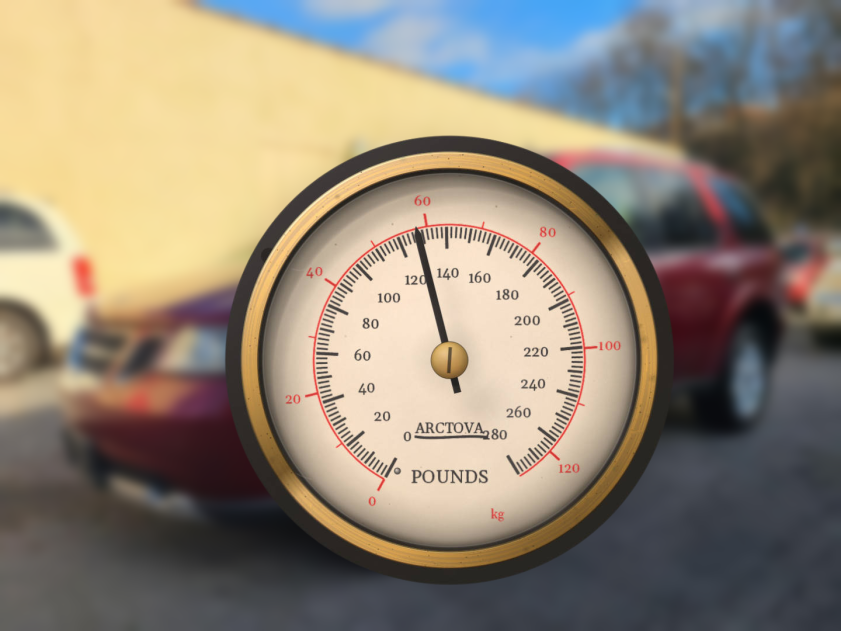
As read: 128 (lb)
